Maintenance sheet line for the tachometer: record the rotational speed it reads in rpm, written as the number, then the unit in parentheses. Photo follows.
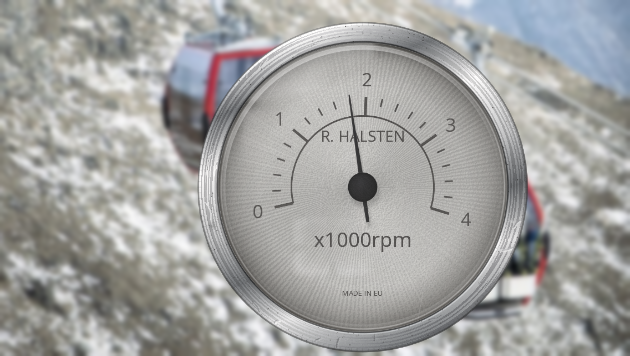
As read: 1800 (rpm)
